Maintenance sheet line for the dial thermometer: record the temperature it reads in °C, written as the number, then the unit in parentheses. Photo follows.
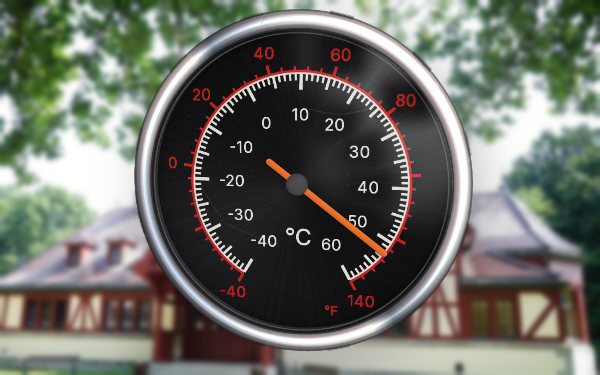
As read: 52 (°C)
